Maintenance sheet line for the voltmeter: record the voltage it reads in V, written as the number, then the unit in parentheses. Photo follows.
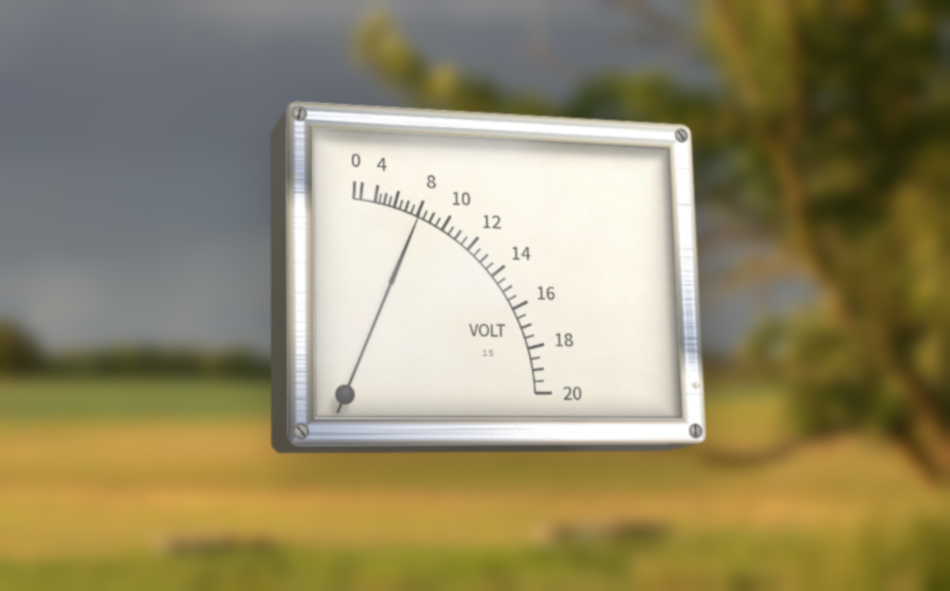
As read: 8 (V)
